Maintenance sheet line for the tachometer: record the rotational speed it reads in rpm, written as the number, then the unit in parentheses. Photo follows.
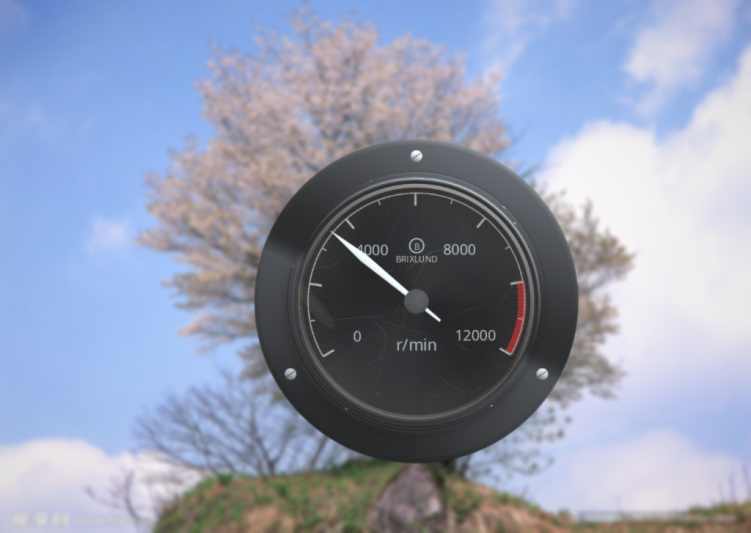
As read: 3500 (rpm)
